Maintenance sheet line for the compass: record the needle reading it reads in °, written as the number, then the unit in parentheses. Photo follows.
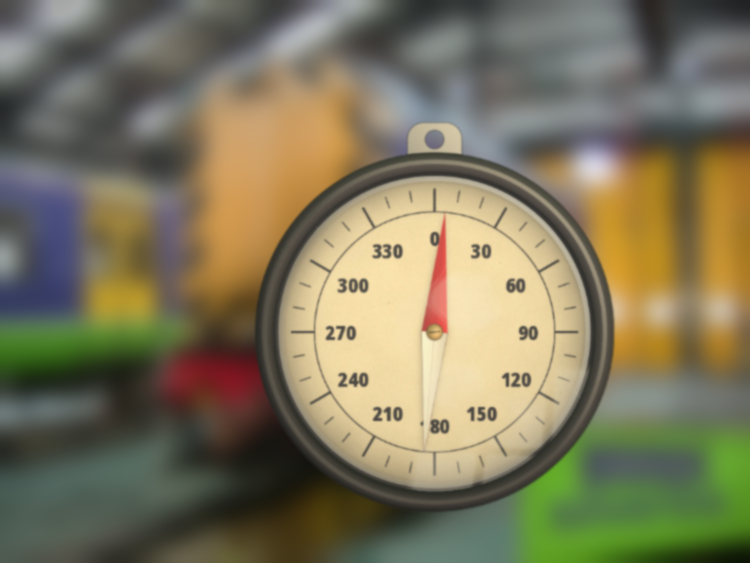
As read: 5 (°)
